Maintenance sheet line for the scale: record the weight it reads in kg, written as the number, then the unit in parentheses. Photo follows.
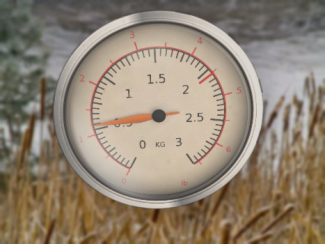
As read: 0.55 (kg)
